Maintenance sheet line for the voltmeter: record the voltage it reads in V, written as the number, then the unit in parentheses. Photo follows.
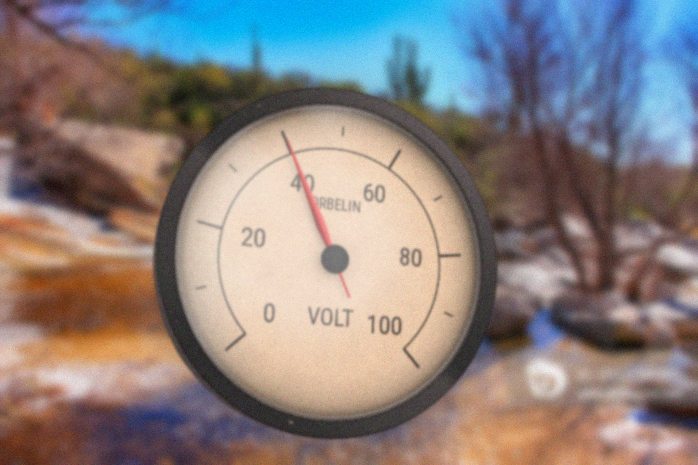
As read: 40 (V)
